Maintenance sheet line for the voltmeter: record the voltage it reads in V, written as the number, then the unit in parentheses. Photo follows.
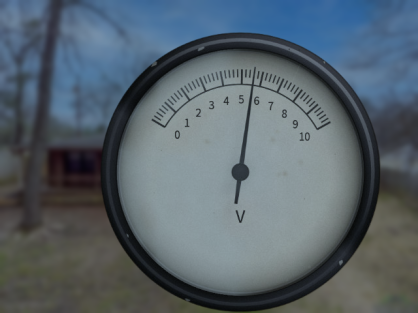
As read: 5.6 (V)
